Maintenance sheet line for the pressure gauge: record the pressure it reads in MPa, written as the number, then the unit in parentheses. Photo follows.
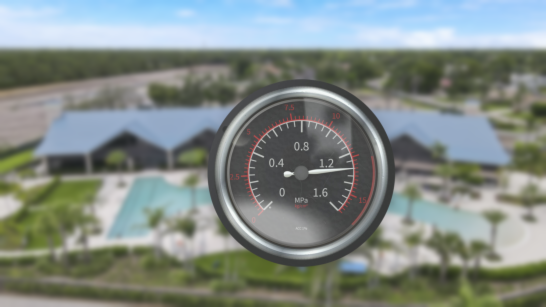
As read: 1.3 (MPa)
